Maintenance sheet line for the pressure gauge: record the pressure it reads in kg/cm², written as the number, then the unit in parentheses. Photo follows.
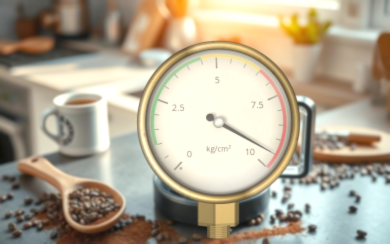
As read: 9.5 (kg/cm²)
